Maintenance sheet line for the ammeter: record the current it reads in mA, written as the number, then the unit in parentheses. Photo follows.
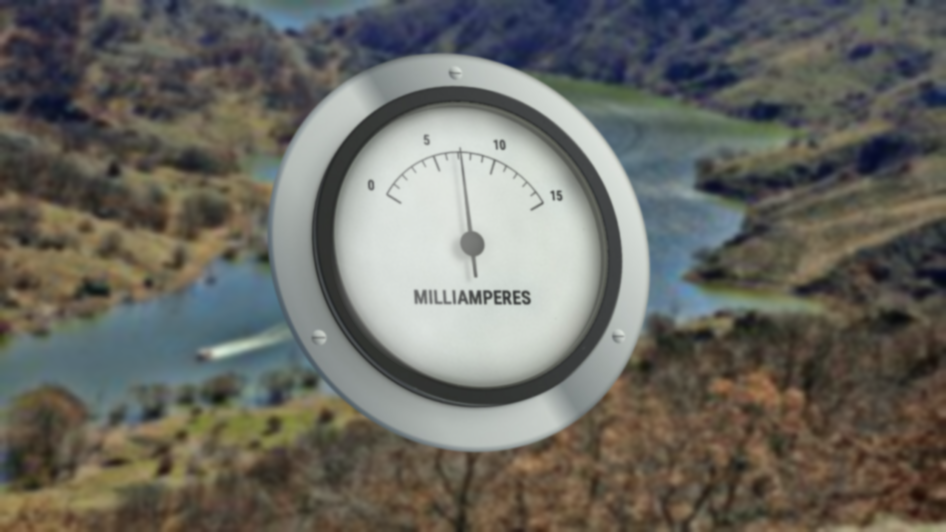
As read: 7 (mA)
